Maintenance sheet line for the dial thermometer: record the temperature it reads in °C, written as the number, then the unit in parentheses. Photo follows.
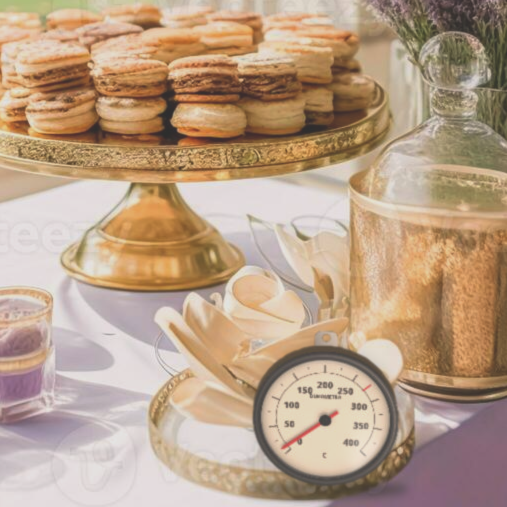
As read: 12.5 (°C)
